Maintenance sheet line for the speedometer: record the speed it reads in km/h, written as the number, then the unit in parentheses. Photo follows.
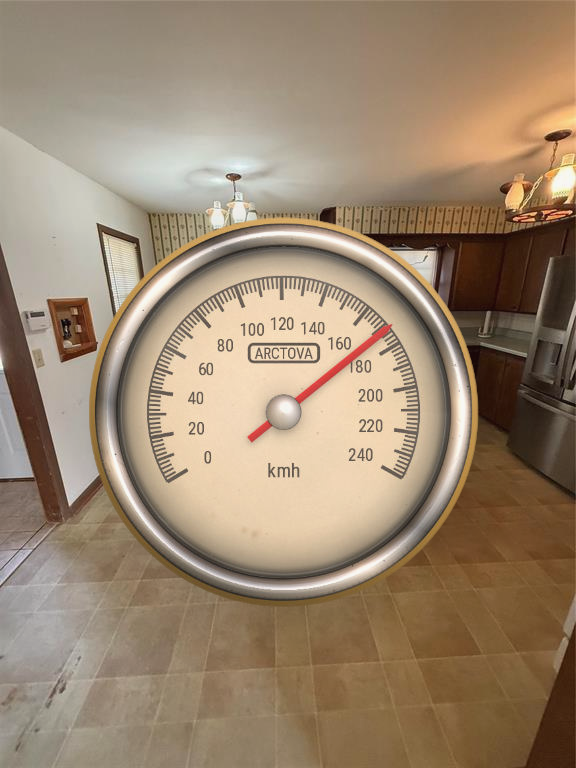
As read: 172 (km/h)
